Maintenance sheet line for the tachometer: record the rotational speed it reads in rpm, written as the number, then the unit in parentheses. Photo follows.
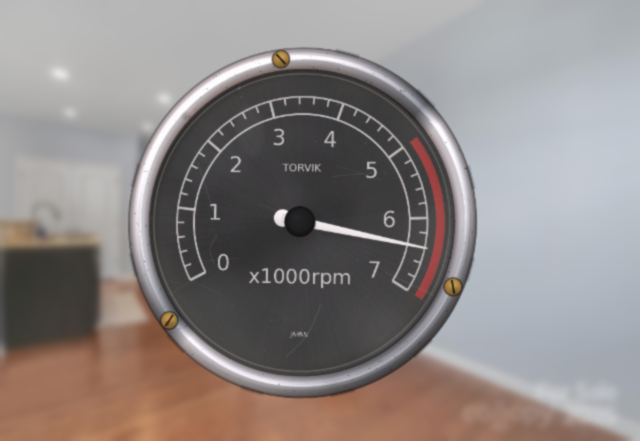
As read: 6400 (rpm)
